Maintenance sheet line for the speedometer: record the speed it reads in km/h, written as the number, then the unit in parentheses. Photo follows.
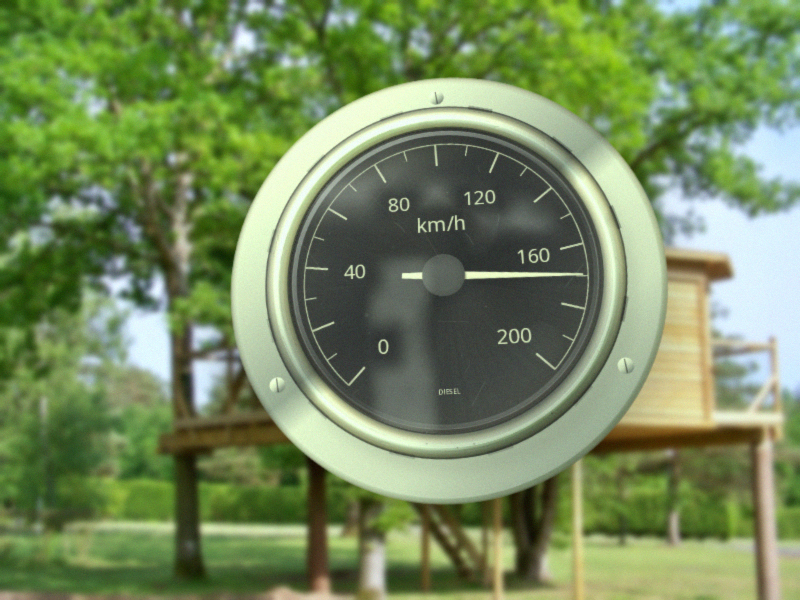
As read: 170 (km/h)
